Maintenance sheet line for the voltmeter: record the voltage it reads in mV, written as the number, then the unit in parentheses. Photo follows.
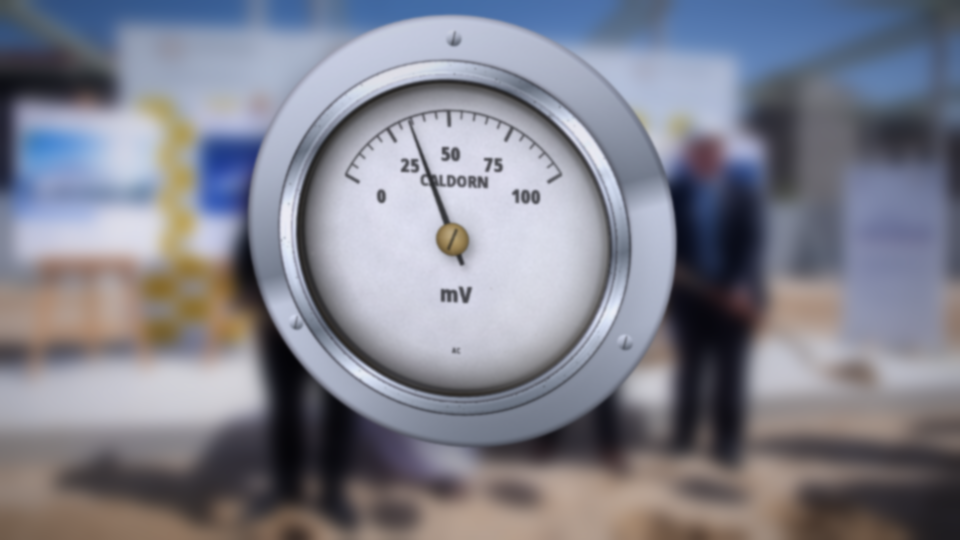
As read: 35 (mV)
